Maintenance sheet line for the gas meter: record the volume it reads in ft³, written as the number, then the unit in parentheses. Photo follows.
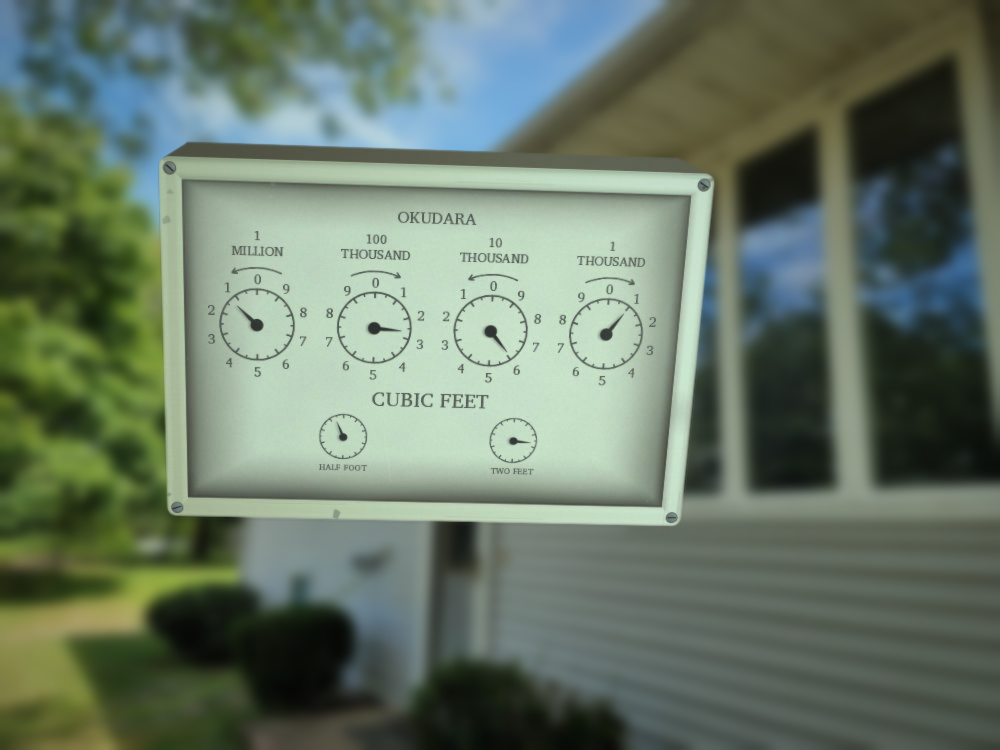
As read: 126100 (ft³)
